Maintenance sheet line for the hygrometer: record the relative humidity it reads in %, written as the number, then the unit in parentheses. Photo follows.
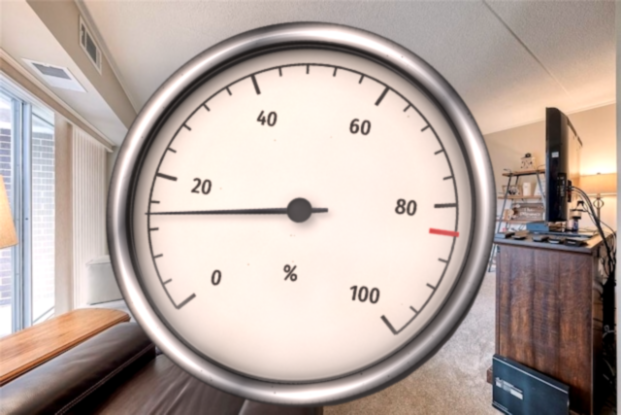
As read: 14 (%)
